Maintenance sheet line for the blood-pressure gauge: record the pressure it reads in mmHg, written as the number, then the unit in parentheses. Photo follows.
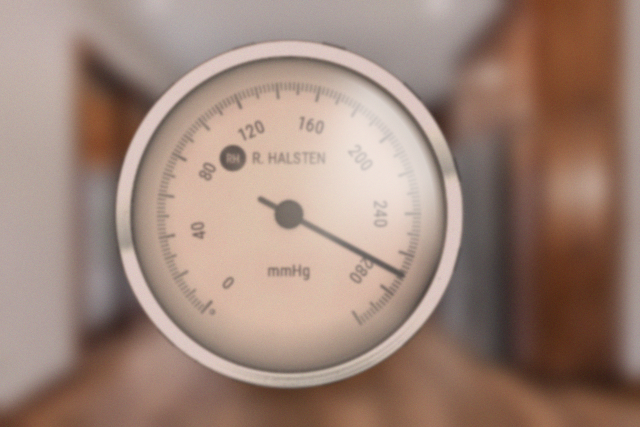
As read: 270 (mmHg)
